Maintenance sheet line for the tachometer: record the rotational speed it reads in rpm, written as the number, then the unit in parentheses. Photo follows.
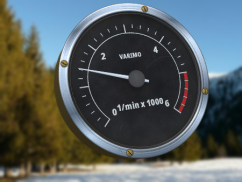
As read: 1400 (rpm)
